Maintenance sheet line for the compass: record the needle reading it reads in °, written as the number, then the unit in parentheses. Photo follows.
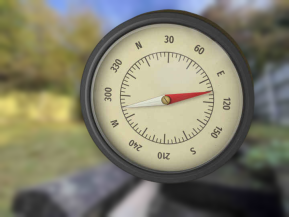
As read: 105 (°)
